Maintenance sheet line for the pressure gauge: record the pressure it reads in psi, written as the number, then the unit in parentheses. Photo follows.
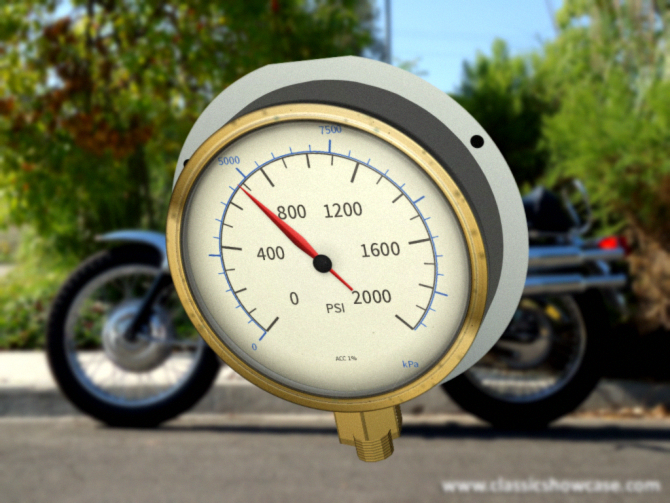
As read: 700 (psi)
